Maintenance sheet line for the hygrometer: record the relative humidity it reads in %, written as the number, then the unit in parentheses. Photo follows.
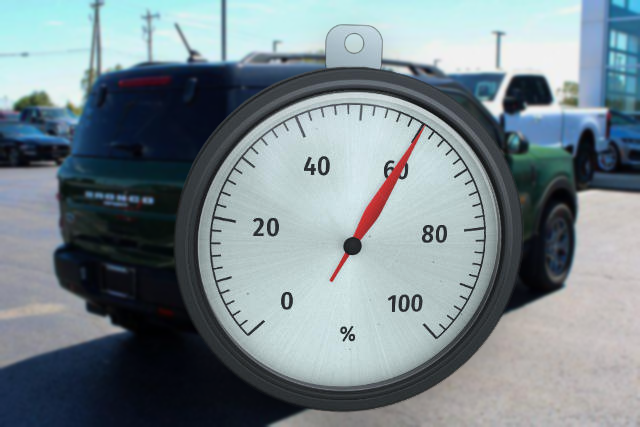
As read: 60 (%)
